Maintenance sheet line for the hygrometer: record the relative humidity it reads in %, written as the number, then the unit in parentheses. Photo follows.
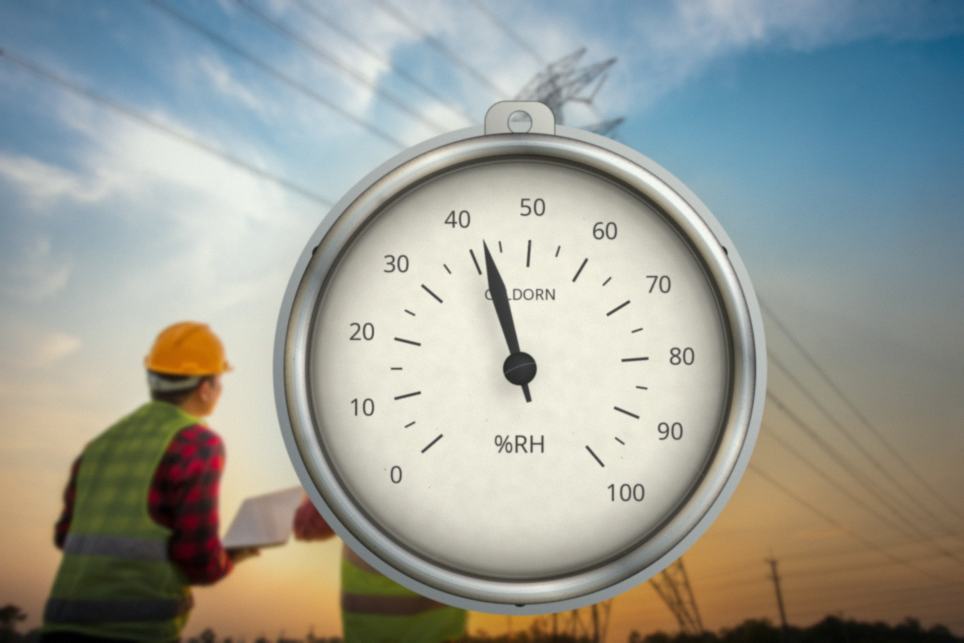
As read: 42.5 (%)
